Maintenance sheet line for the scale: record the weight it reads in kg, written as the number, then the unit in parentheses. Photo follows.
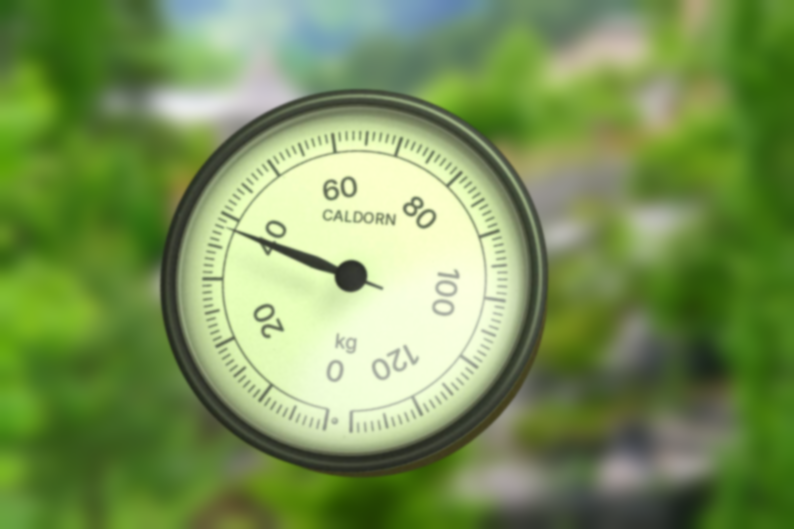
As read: 38 (kg)
